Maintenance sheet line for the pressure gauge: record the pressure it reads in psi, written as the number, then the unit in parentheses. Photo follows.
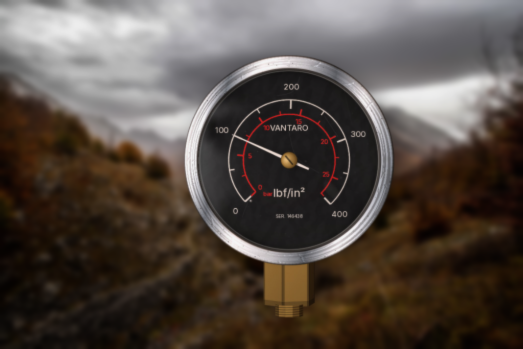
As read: 100 (psi)
